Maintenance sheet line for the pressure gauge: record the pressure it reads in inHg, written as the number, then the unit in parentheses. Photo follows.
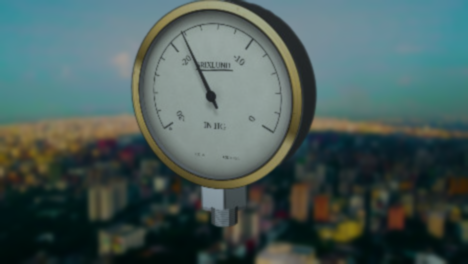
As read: -18 (inHg)
